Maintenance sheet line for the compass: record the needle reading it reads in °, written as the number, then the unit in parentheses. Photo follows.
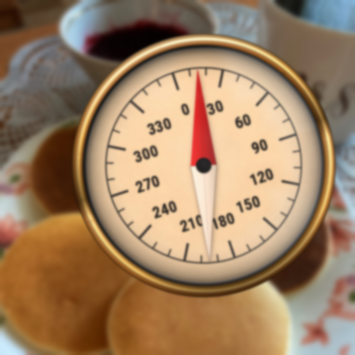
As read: 15 (°)
